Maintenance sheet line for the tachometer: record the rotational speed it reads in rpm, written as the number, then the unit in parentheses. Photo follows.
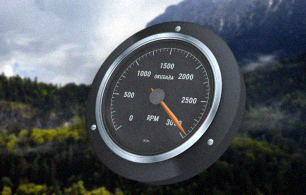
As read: 2950 (rpm)
